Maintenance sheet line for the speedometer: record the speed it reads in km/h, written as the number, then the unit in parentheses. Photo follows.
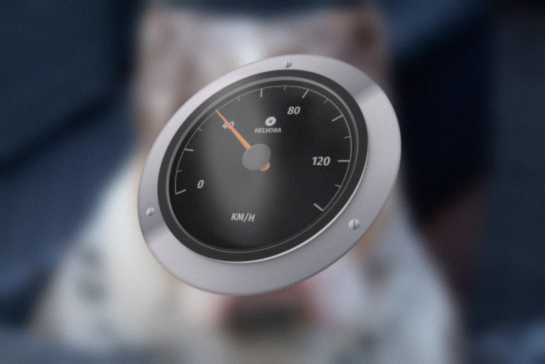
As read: 40 (km/h)
